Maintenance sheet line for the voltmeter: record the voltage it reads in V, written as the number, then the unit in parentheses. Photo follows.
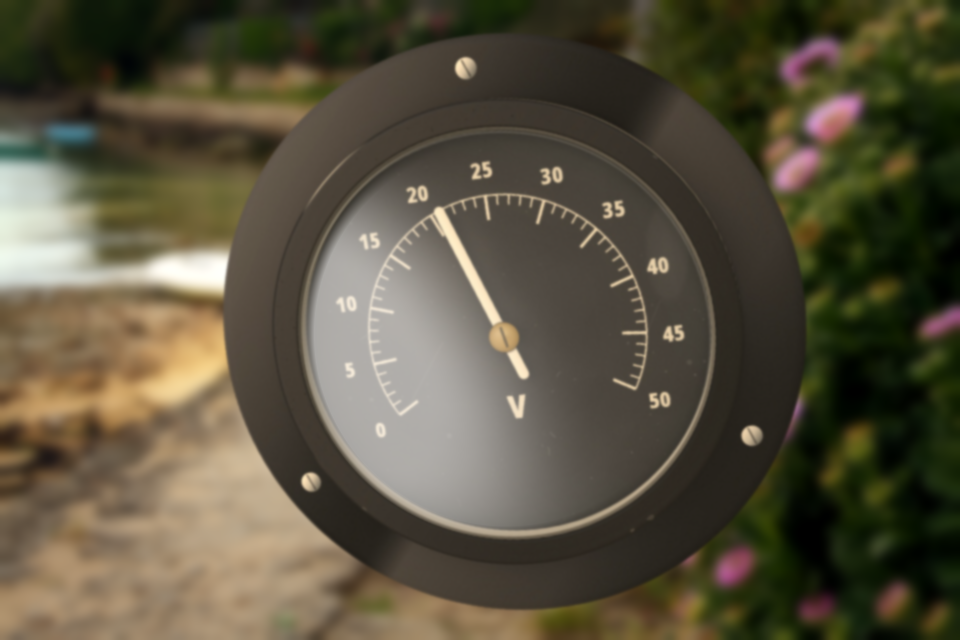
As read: 21 (V)
